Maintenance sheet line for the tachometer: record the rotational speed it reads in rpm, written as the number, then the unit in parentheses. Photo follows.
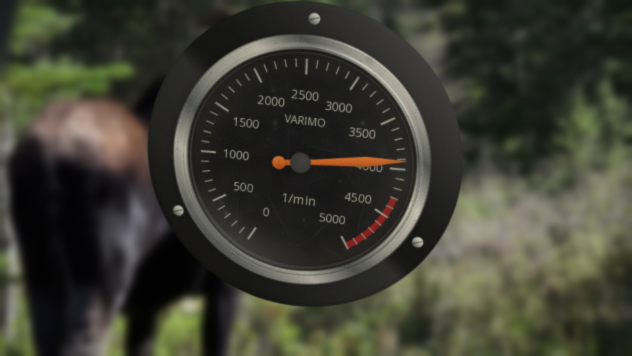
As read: 3900 (rpm)
